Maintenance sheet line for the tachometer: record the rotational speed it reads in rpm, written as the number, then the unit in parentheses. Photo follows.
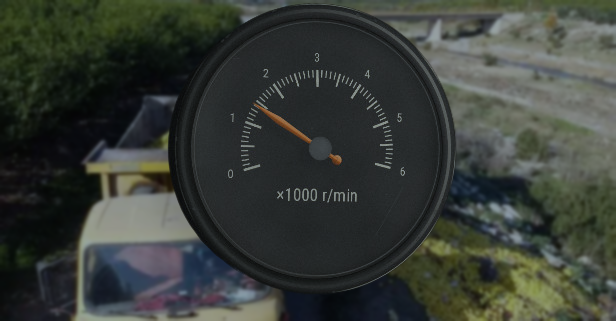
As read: 1400 (rpm)
